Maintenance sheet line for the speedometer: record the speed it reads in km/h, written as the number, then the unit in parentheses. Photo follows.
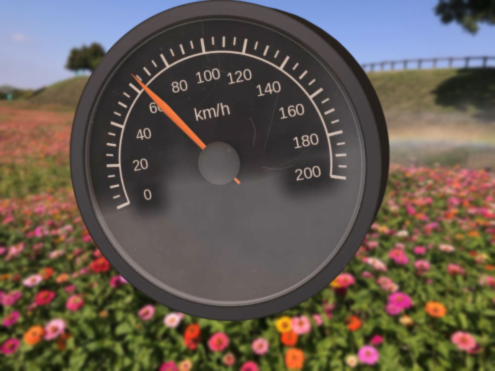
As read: 65 (km/h)
